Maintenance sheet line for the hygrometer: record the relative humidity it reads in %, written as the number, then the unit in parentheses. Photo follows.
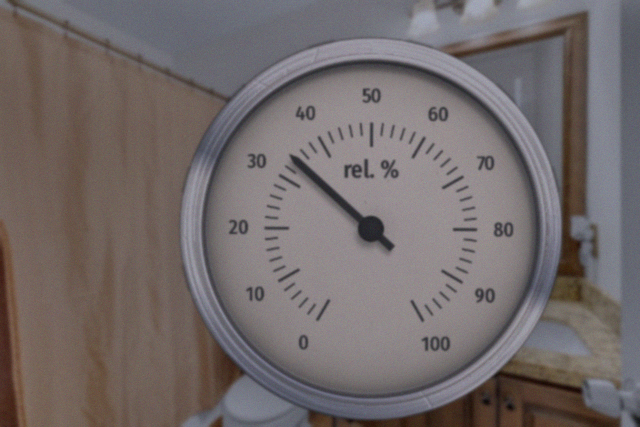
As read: 34 (%)
